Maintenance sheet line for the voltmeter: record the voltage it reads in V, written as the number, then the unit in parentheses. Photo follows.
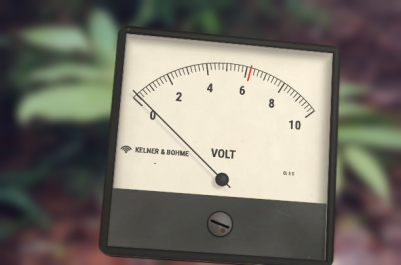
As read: 0.2 (V)
